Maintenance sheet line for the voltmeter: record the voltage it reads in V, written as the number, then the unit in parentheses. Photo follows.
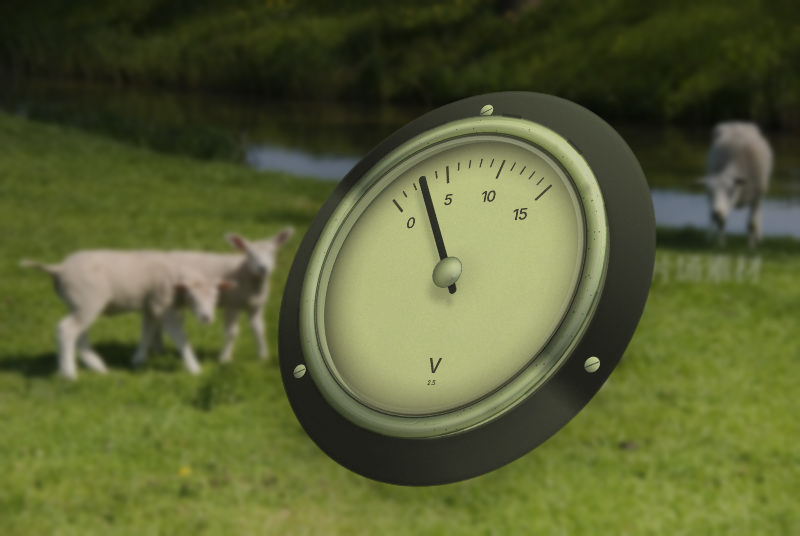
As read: 3 (V)
